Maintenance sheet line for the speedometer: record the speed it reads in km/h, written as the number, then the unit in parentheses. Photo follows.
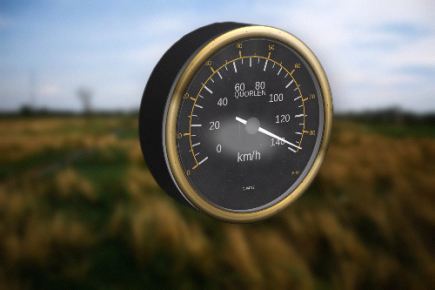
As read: 137.5 (km/h)
